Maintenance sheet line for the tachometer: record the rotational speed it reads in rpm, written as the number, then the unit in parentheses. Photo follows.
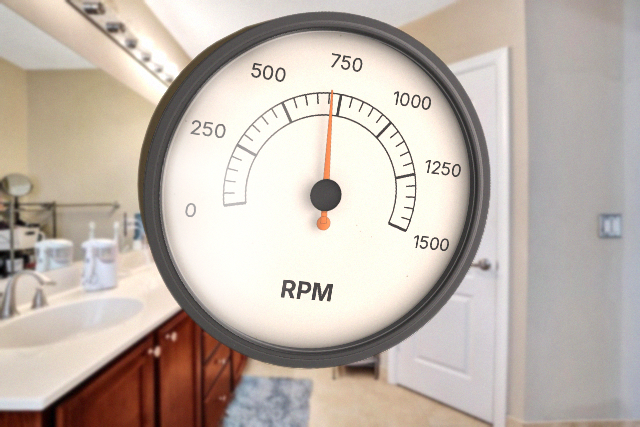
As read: 700 (rpm)
